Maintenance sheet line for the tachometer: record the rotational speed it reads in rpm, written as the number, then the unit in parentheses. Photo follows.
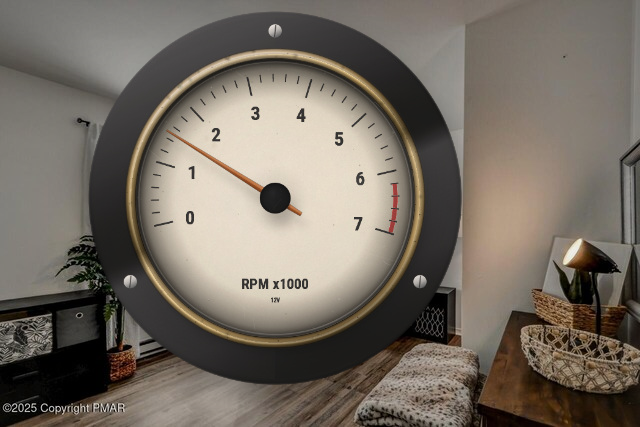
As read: 1500 (rpm)
